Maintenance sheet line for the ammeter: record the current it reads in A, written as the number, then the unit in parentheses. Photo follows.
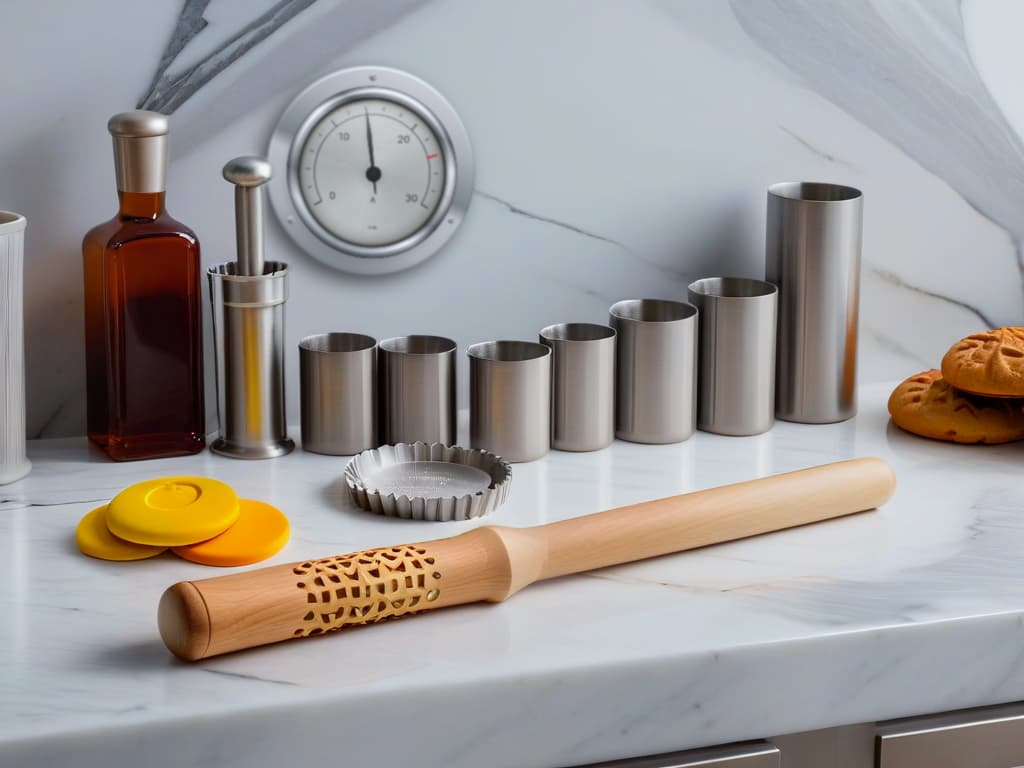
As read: 14 (A)
